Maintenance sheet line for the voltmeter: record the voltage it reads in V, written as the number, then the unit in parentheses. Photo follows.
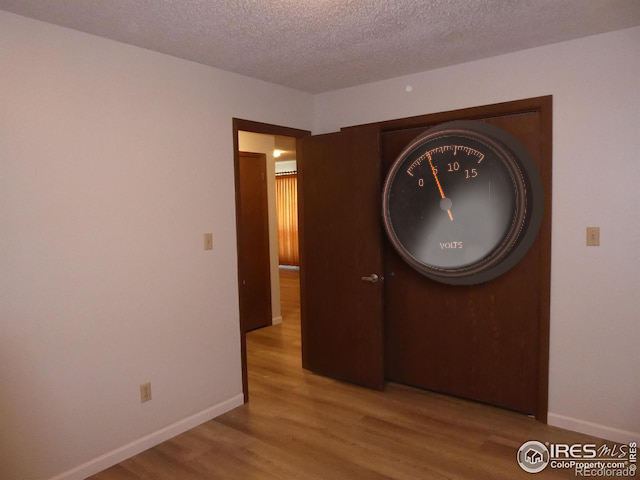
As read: 5 (V)
